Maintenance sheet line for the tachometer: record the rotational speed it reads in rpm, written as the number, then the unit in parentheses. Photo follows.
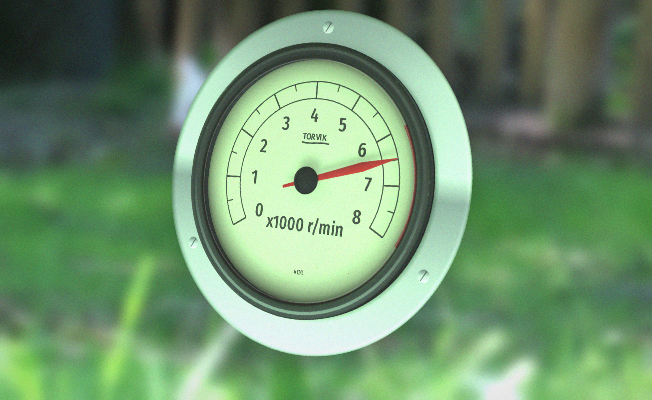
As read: 6500 (rpm)
